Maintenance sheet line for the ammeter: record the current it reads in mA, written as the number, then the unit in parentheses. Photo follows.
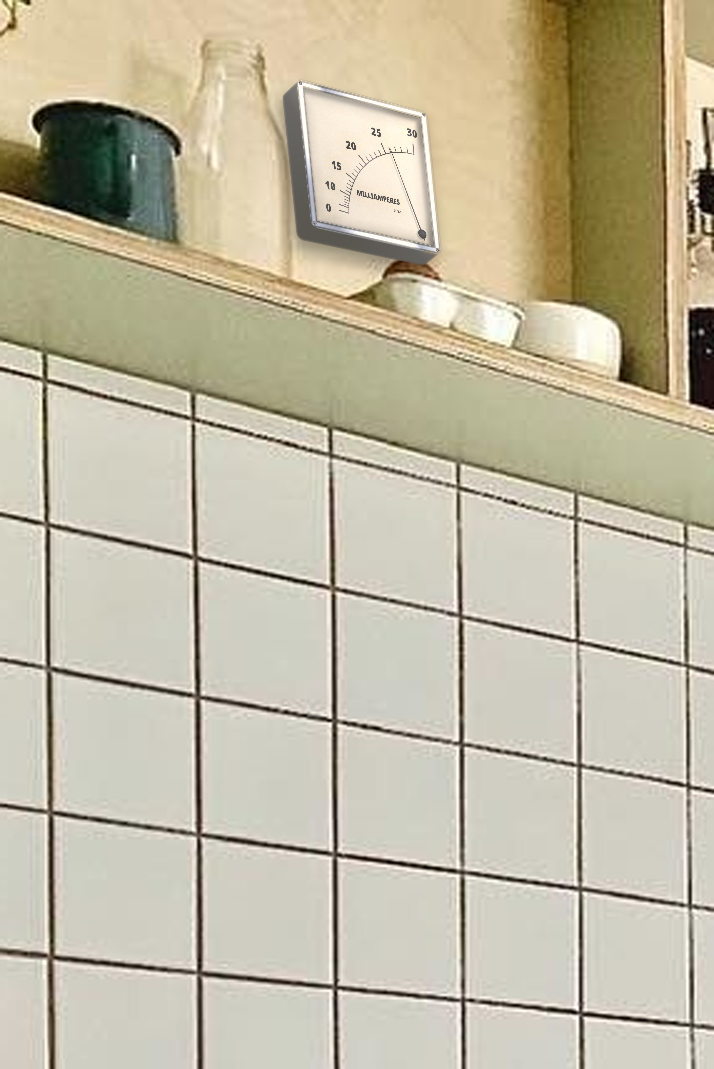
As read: 26 (mA)
